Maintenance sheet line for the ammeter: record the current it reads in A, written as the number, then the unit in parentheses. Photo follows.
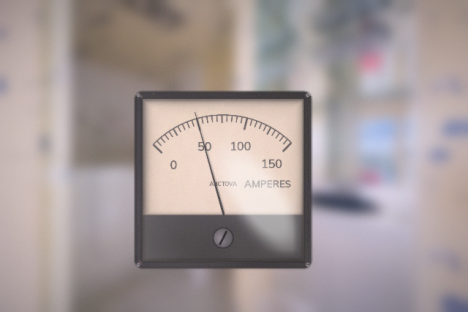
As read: 50 (A)
